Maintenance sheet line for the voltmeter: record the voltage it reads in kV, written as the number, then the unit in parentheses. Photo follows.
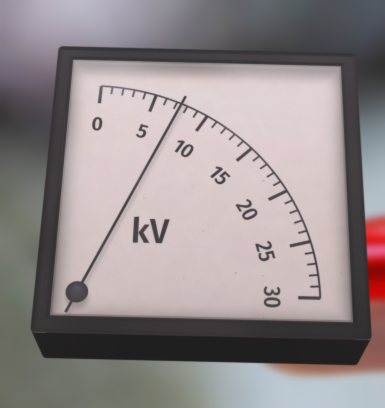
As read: 7.5 (kV)
